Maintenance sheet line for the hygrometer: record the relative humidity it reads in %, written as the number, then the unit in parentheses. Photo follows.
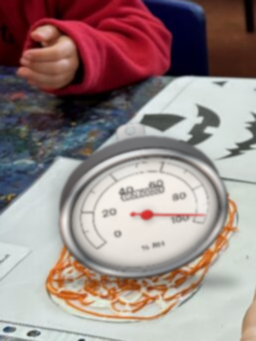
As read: 95 (%)
